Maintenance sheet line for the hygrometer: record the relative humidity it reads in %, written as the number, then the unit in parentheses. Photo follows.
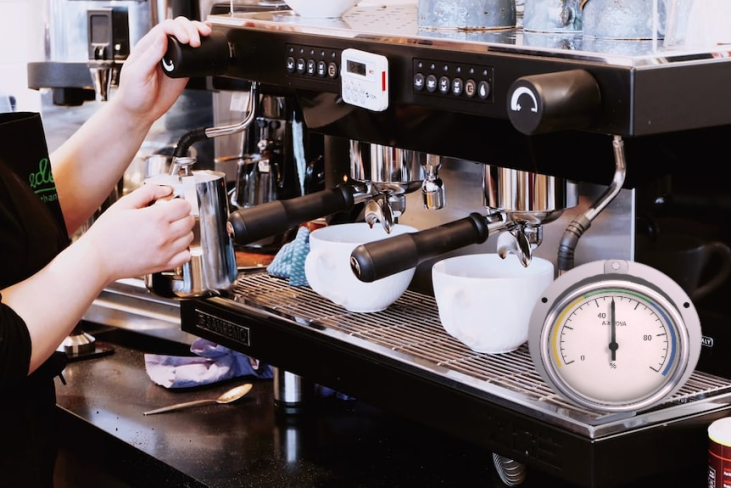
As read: 48 (%)
